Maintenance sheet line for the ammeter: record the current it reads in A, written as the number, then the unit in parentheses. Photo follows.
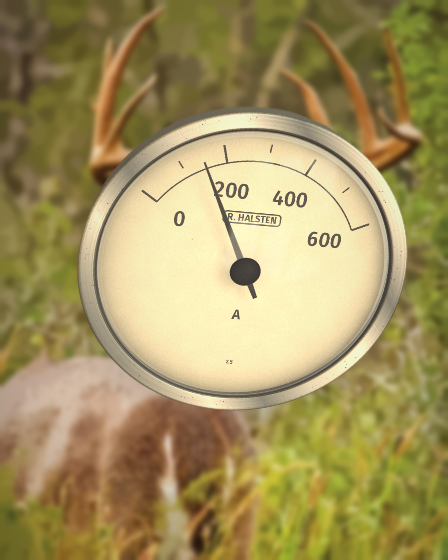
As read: 150 (A)
